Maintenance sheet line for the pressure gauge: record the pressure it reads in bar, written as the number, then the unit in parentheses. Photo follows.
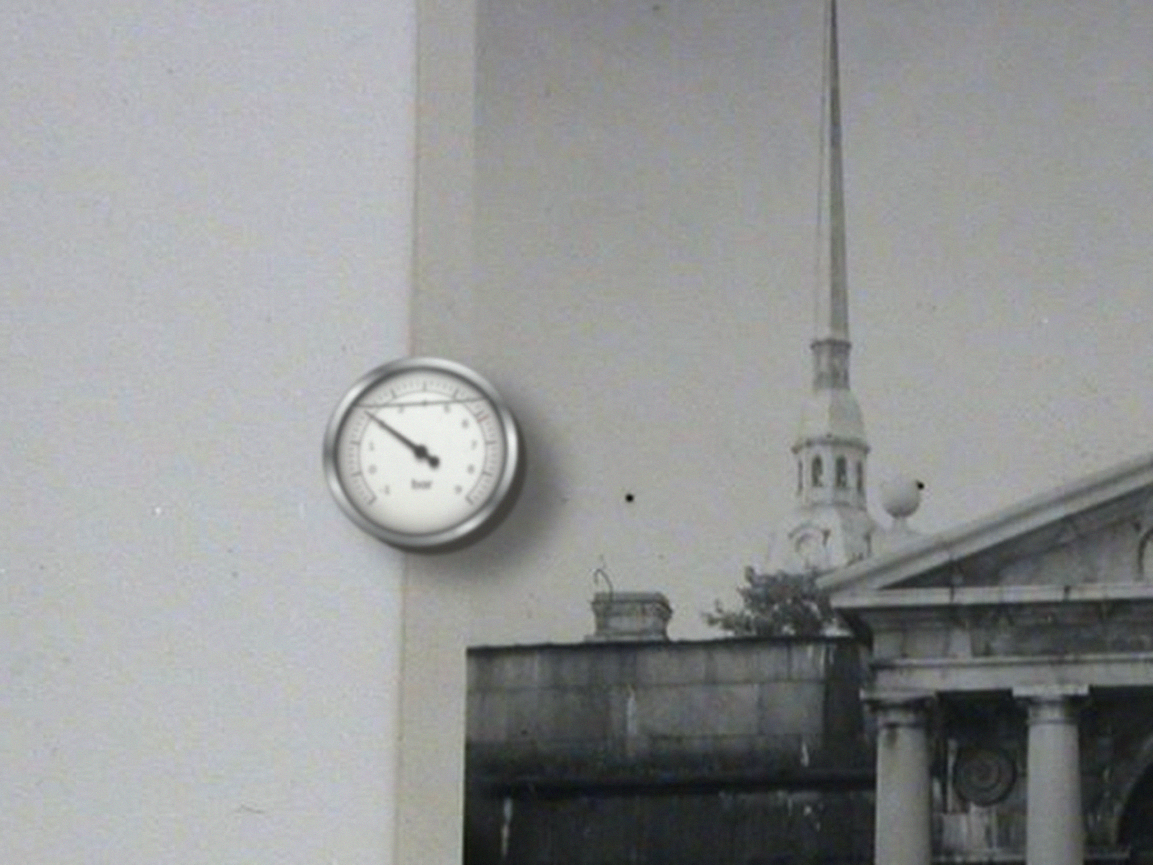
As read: 2 (bar)
